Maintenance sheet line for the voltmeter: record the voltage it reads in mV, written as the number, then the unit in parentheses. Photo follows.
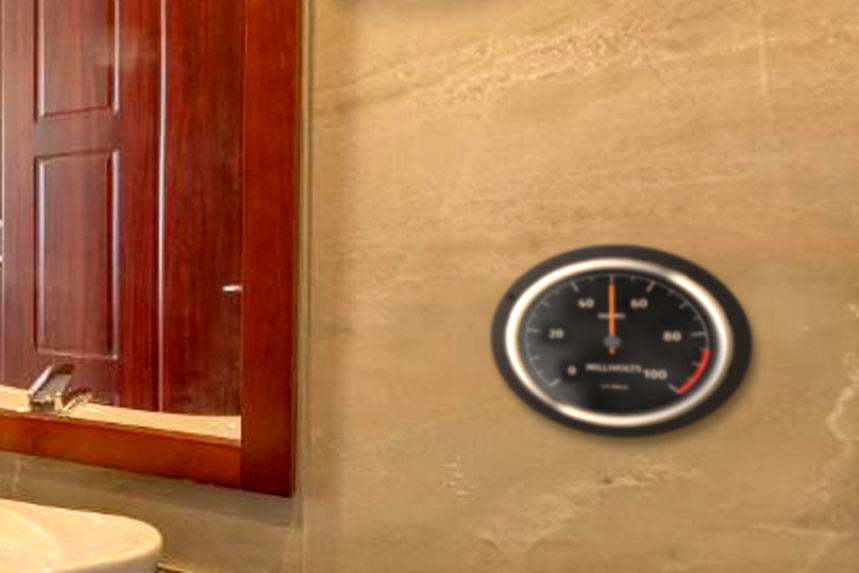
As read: 50 (mV)
